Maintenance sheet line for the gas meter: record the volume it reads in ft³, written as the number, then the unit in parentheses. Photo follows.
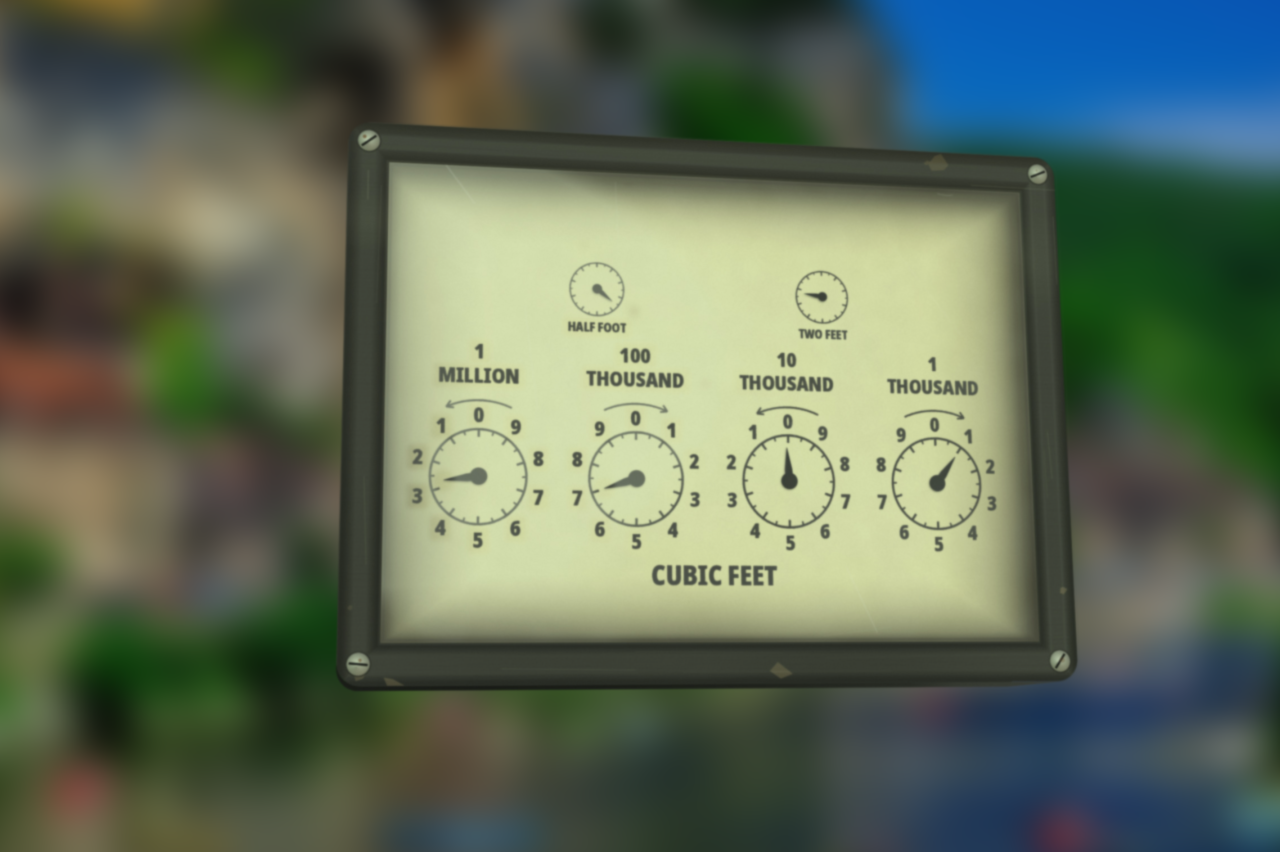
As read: 270100 (ft³)
